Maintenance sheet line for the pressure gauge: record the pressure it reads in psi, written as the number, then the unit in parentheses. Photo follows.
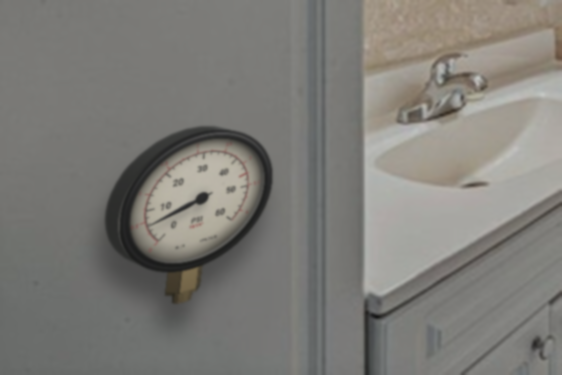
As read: 6 (psi)
